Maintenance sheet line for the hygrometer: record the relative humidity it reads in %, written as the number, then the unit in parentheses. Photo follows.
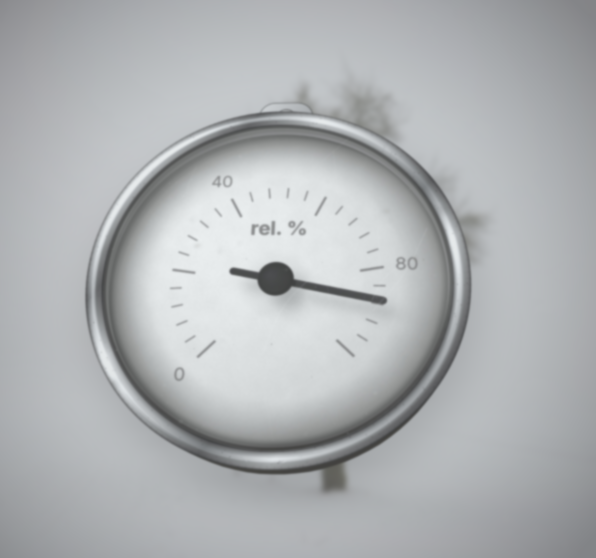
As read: 88 (%)
